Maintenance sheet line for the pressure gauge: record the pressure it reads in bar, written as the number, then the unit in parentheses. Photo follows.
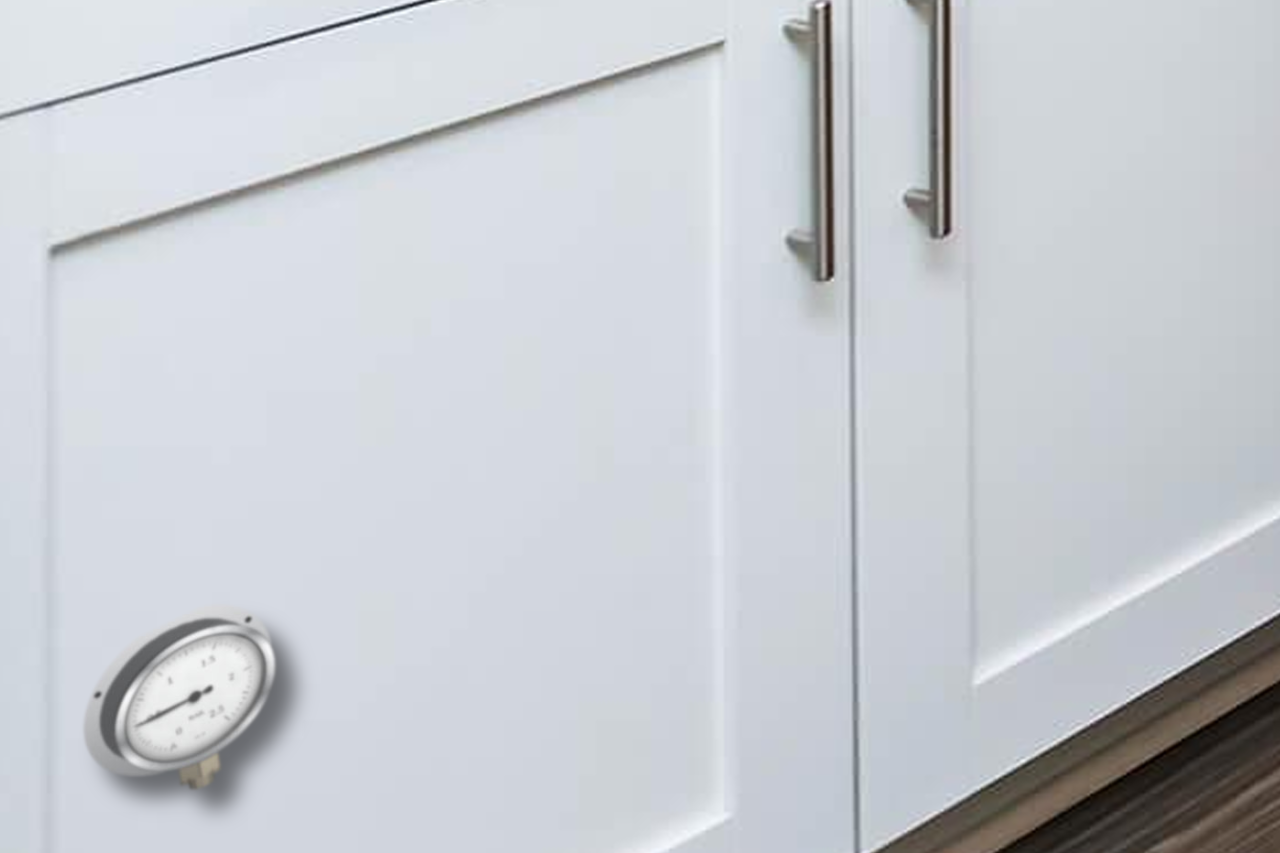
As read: 0.5 (bar)
